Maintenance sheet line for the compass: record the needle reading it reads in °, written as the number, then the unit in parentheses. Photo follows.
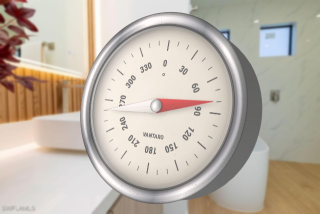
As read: 80 (°)
